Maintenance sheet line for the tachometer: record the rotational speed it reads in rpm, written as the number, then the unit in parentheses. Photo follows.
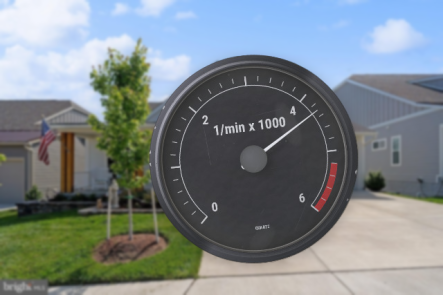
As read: 4300 (rpm)
